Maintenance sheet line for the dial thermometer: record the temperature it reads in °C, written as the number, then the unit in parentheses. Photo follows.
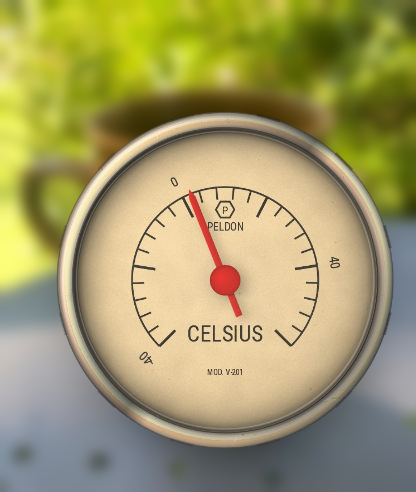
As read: 2 (°C)
